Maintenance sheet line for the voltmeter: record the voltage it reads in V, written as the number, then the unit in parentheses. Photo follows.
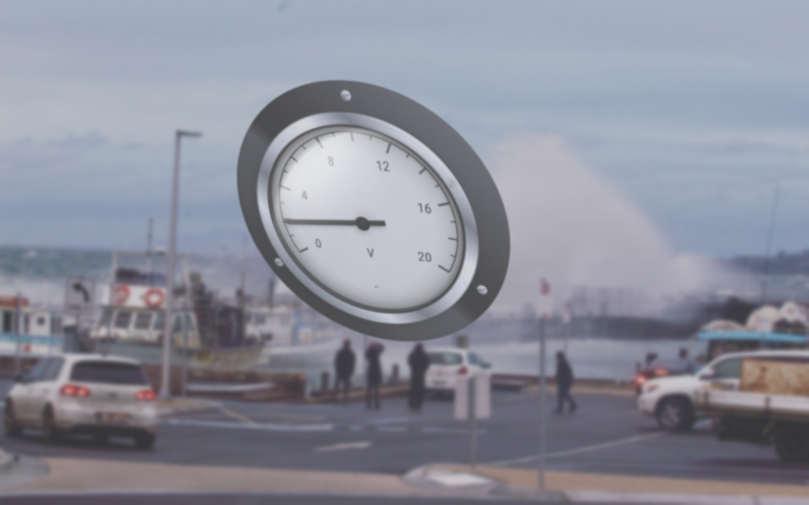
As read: 2 (V)
